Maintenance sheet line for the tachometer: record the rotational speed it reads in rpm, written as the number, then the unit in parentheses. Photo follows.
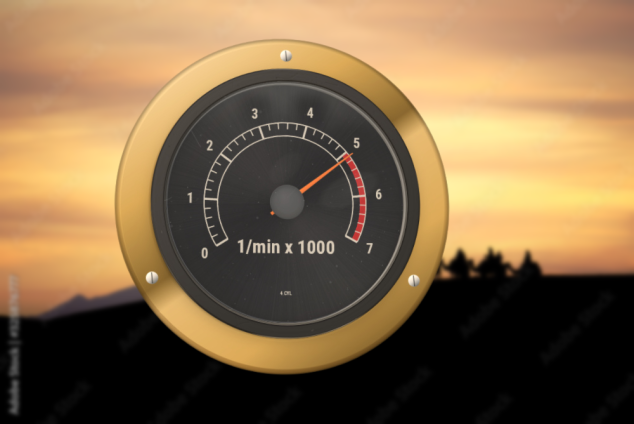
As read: 5100 (rpm)
